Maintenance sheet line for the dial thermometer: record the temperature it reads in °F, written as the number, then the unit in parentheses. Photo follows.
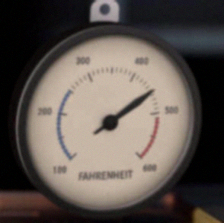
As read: 450 (°F)
